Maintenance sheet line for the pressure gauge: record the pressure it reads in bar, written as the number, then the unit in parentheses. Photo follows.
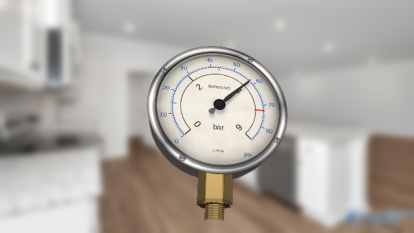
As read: 4 (bar)
